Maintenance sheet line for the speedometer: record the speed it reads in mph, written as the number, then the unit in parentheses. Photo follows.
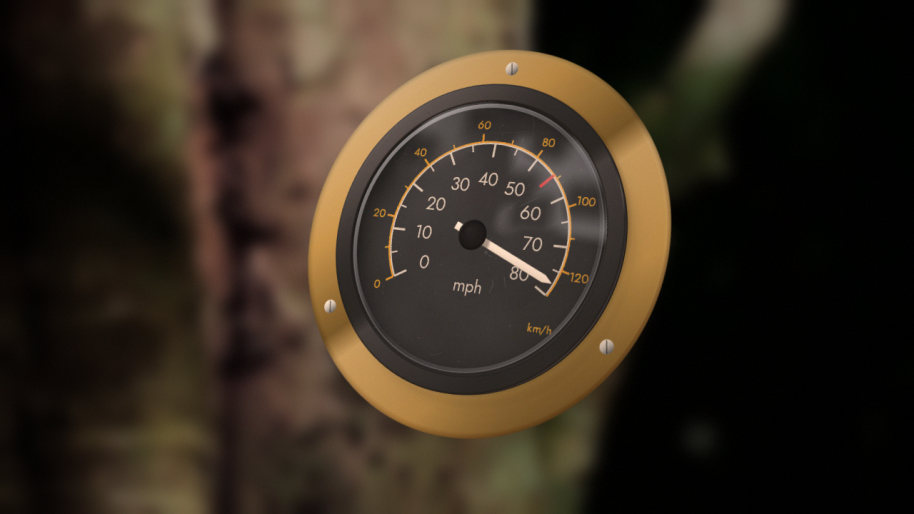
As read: 77.5 (mph)
